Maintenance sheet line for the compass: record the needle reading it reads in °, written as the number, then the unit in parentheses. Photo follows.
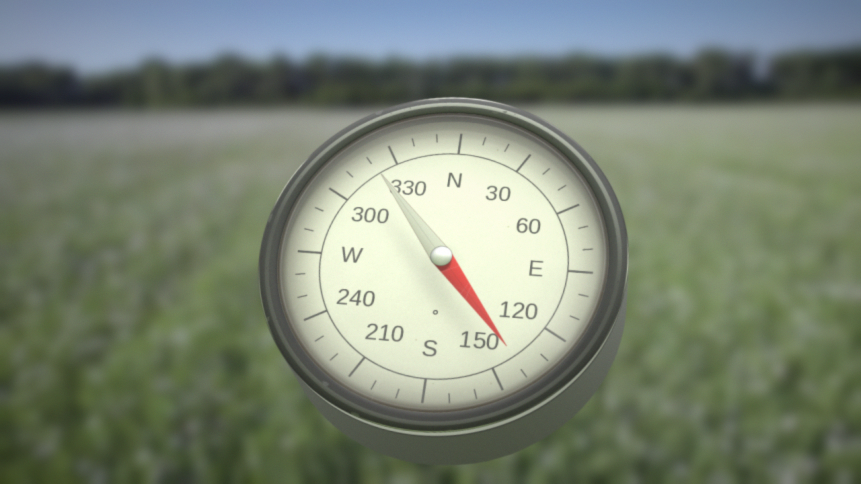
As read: 140 (°)
